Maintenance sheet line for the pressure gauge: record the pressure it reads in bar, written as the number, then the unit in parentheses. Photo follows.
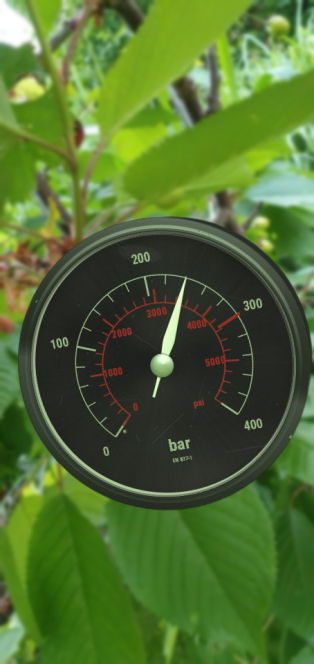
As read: 240 (bar)
